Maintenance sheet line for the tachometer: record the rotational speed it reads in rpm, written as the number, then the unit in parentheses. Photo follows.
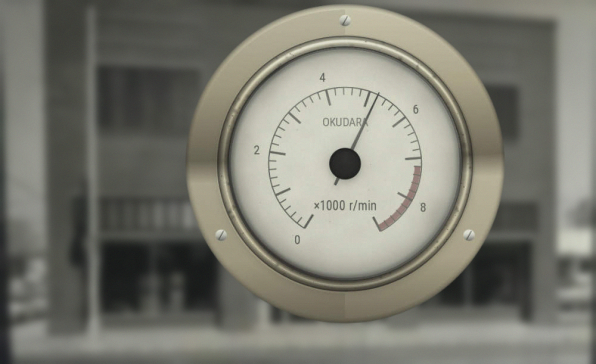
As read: 5200 (rpm)
